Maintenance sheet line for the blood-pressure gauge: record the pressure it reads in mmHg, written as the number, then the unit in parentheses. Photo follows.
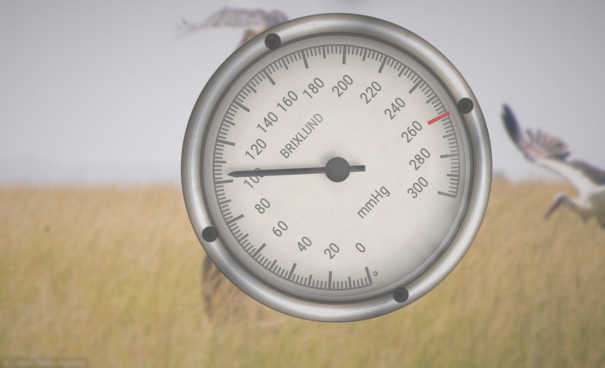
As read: 104 (mmHg)
